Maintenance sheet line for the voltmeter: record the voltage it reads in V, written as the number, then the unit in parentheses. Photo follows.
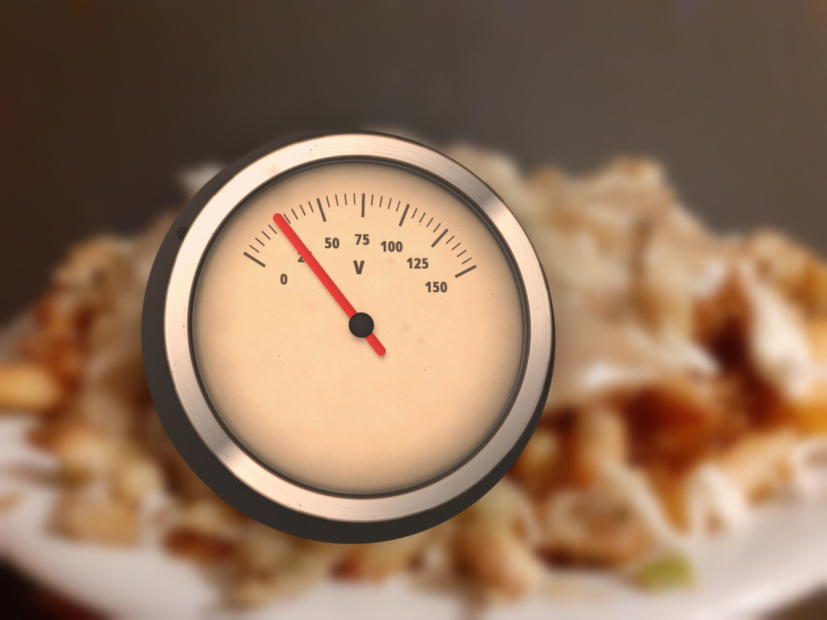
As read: 25 (V)
